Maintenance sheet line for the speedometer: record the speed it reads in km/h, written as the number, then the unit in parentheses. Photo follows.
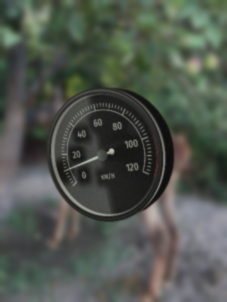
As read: 10 (km/h)
